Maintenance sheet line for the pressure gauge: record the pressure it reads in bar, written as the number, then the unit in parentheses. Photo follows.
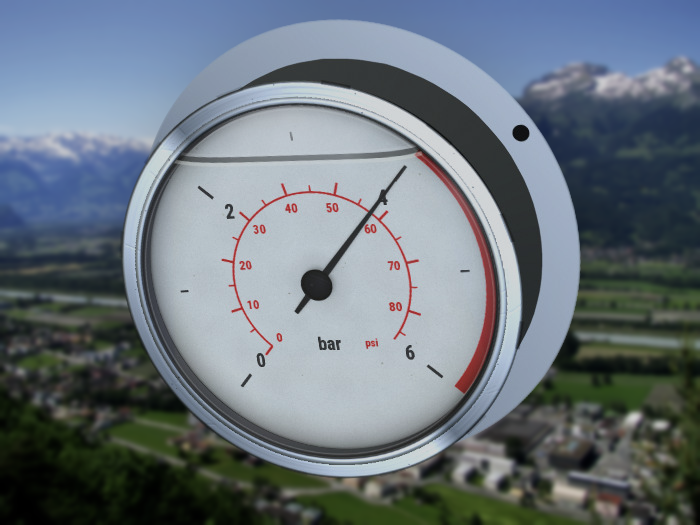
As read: 4 (bar)
